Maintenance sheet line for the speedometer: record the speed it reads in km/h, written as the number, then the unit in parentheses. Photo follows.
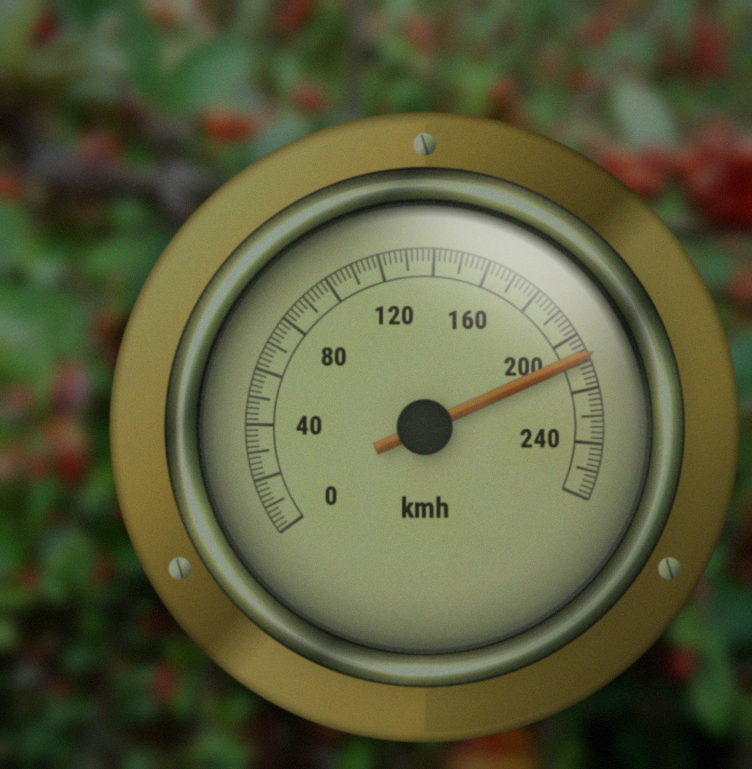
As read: 208 (km/h)
